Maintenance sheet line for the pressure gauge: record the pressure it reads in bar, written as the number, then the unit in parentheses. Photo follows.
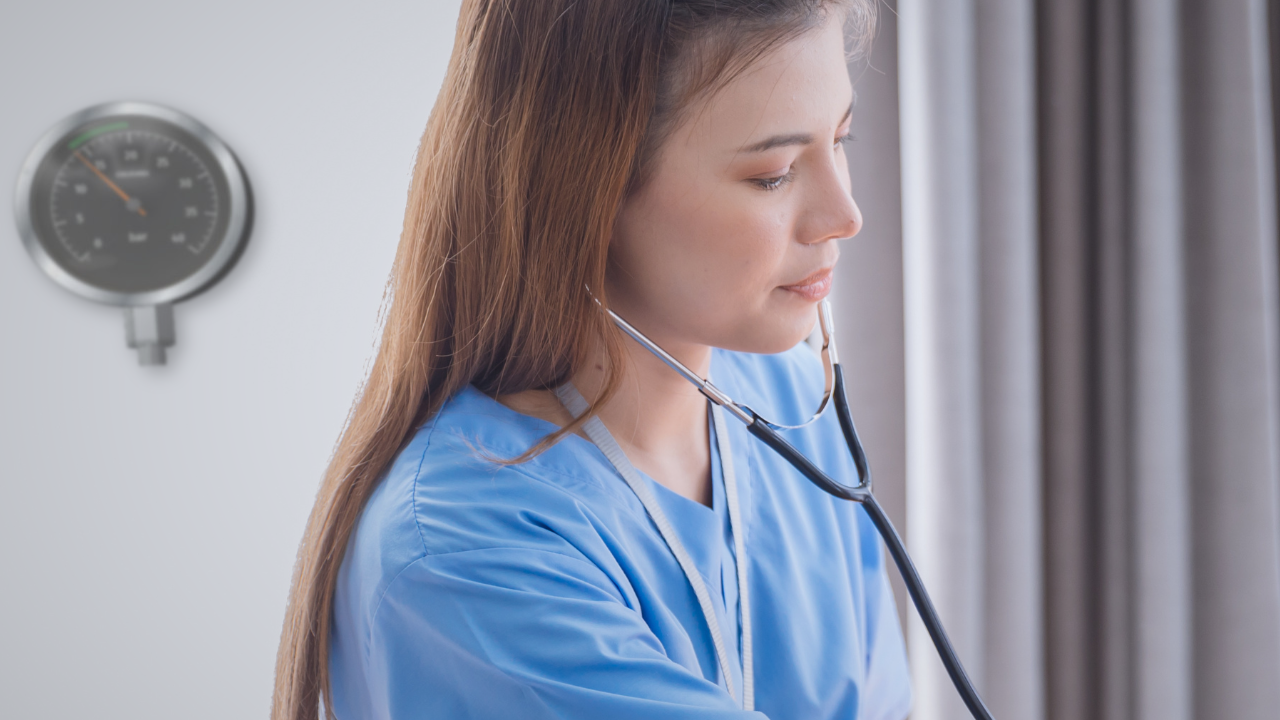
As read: 14 (bar)
